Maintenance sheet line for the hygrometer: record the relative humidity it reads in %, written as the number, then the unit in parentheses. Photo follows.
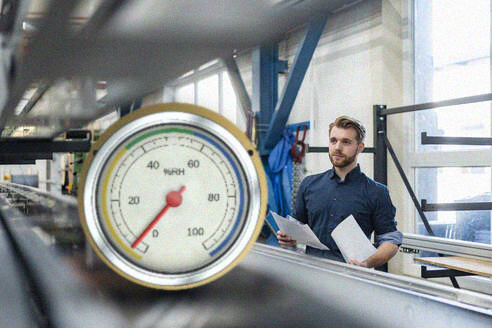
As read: 4 (%)
